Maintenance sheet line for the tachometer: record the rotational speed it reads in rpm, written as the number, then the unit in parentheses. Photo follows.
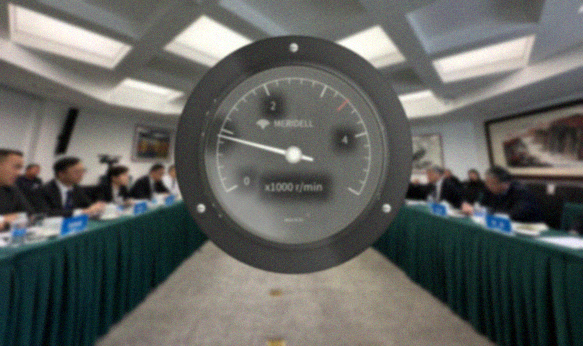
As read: 900 (rpm)
